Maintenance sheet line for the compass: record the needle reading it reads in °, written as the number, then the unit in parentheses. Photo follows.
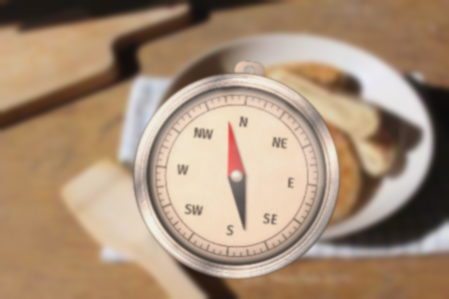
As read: 345 (°)
